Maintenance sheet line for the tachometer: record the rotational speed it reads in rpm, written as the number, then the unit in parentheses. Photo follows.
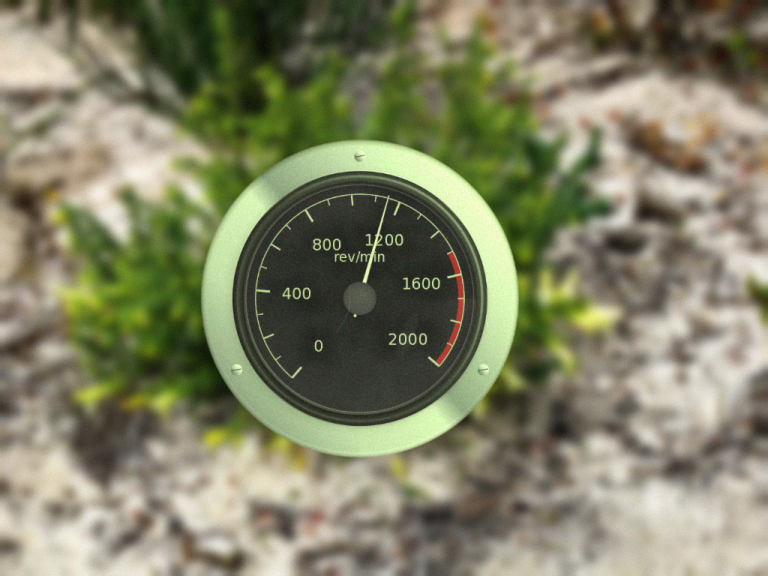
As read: 1150 (rpm)
